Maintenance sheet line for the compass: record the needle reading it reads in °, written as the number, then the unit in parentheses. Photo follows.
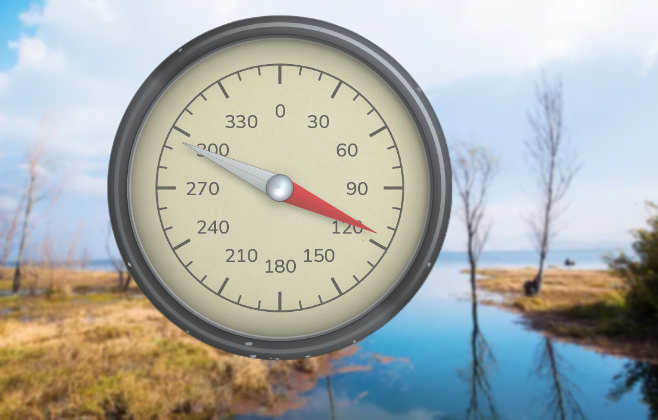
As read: 115 (°)
